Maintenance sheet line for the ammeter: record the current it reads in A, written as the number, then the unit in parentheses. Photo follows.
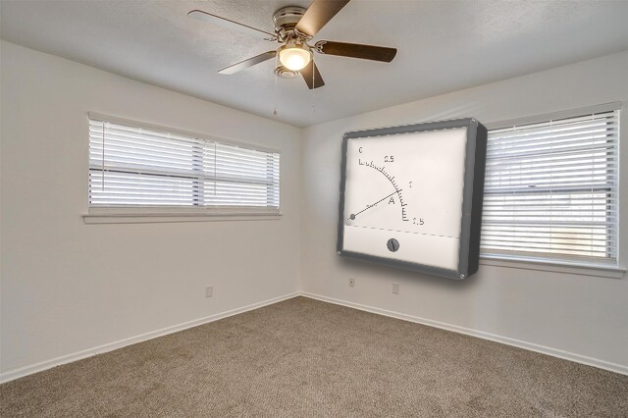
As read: 1 (A)
